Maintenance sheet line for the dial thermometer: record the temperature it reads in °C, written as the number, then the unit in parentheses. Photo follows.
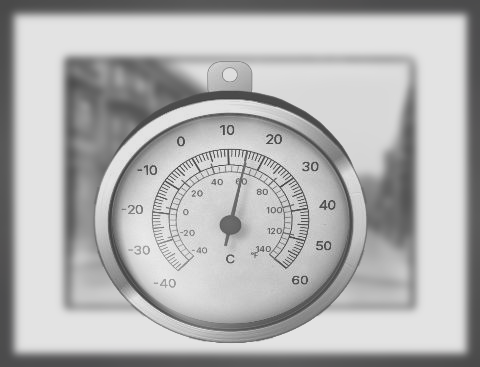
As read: 15 (°C)
